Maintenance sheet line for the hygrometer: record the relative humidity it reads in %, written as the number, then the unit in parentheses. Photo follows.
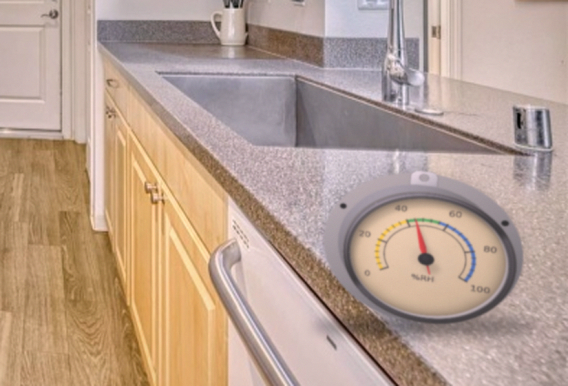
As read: 44 (%)
